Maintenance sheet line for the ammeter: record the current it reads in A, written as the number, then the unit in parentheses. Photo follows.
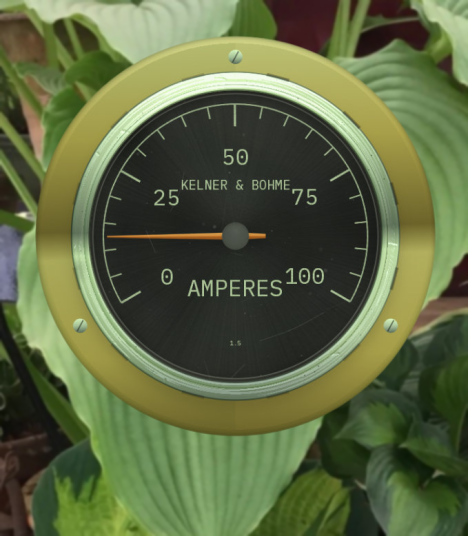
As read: 12.5 (A)
